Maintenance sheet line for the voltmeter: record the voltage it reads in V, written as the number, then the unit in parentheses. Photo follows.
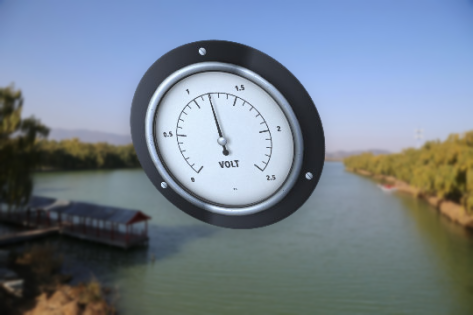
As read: 1.2 (V)
